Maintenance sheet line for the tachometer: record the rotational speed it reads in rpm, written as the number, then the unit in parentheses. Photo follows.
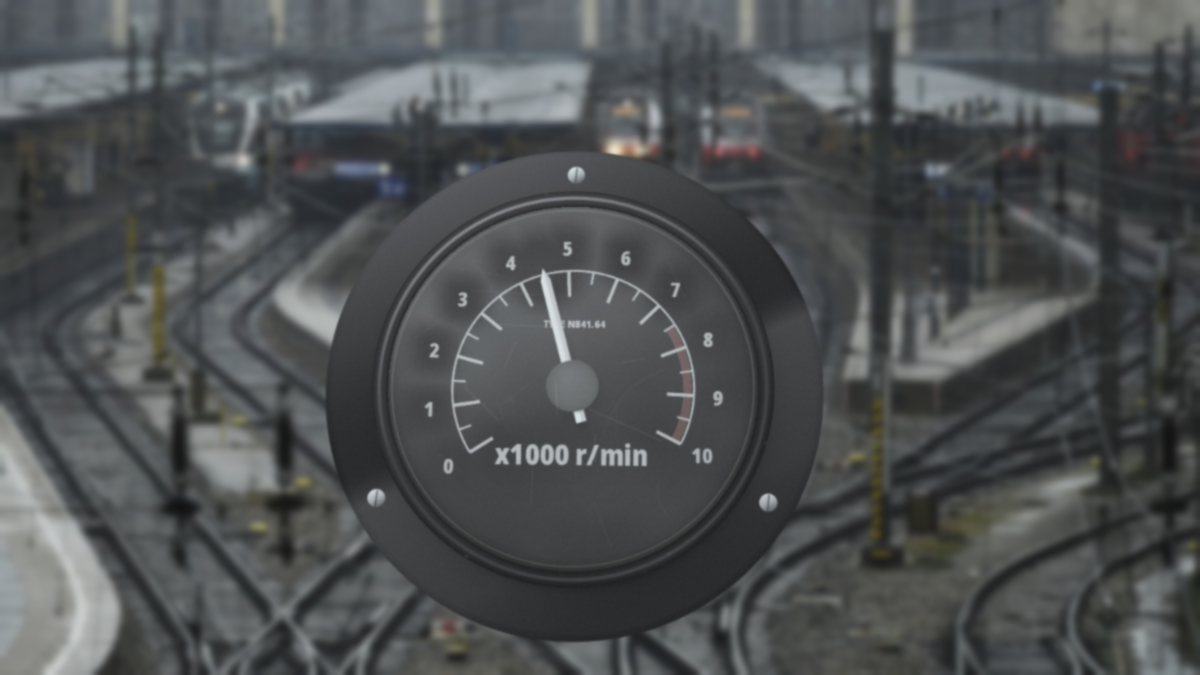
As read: 4500 (rpm)
